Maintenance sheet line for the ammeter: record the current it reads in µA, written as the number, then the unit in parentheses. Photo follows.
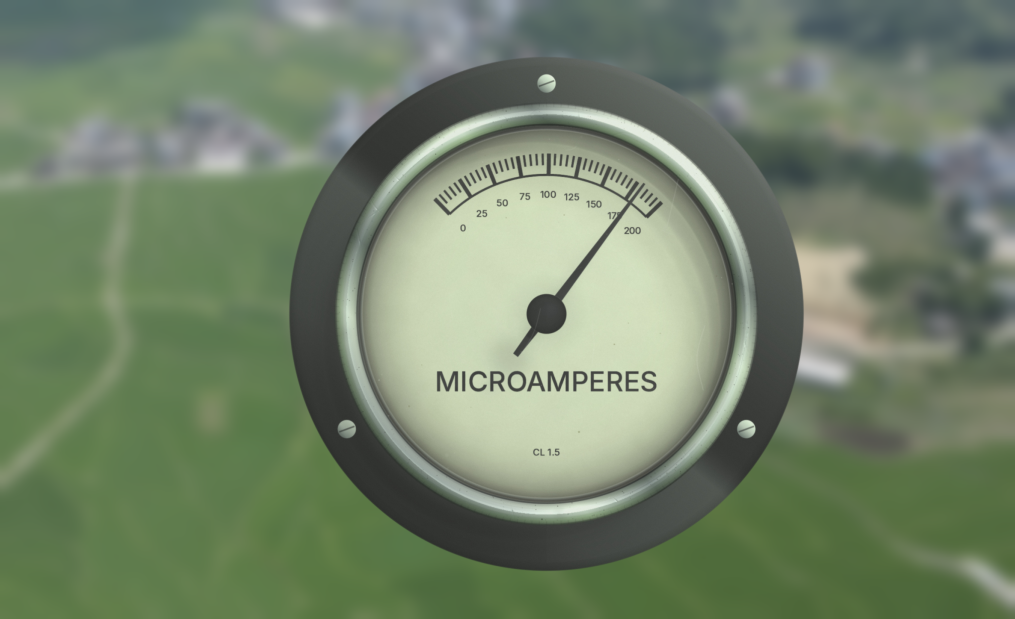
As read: 180 (µA)
